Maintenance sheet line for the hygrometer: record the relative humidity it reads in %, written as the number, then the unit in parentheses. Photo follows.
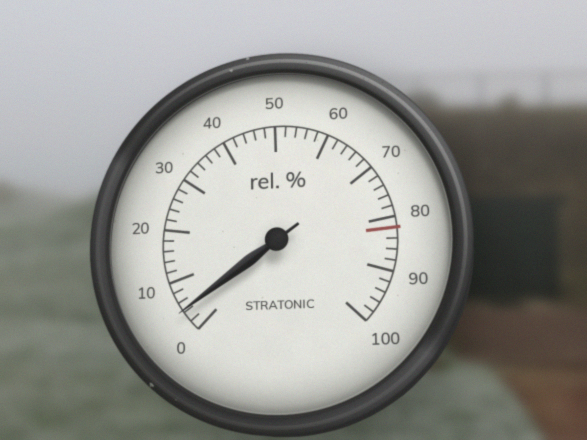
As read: 4 (%)
